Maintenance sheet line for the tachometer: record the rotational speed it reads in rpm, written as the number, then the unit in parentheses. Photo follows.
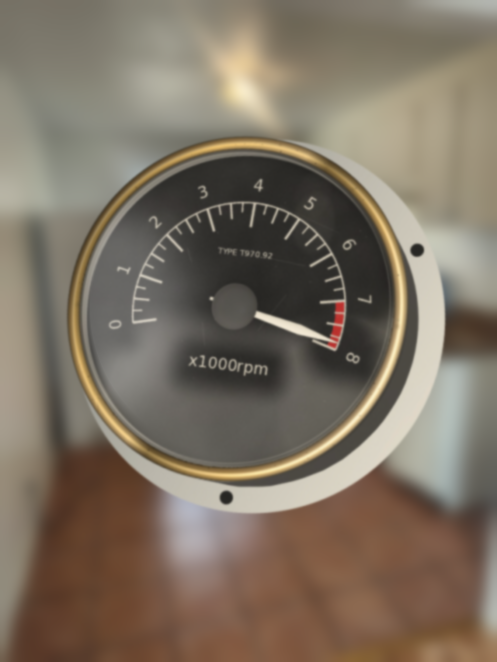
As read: 7875 (rpm)
